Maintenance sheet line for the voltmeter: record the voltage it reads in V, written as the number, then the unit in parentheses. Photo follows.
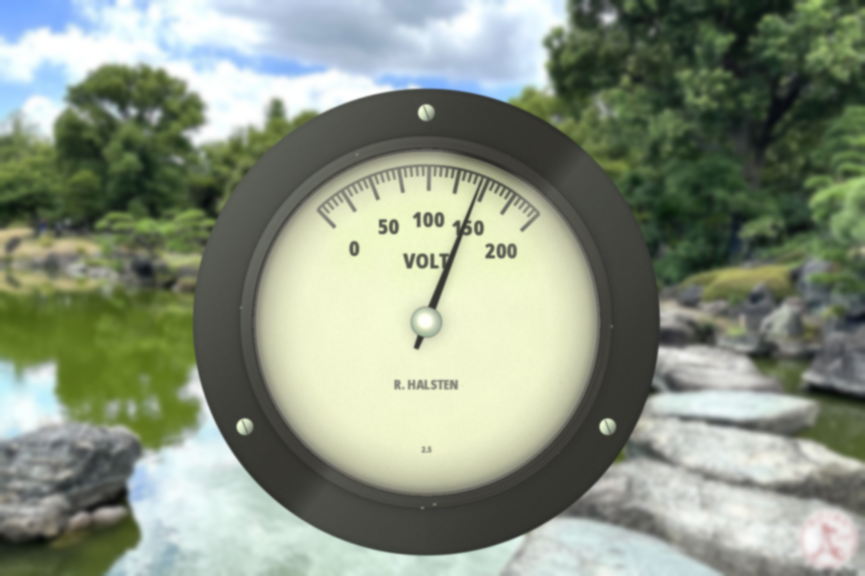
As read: 145 (V)
